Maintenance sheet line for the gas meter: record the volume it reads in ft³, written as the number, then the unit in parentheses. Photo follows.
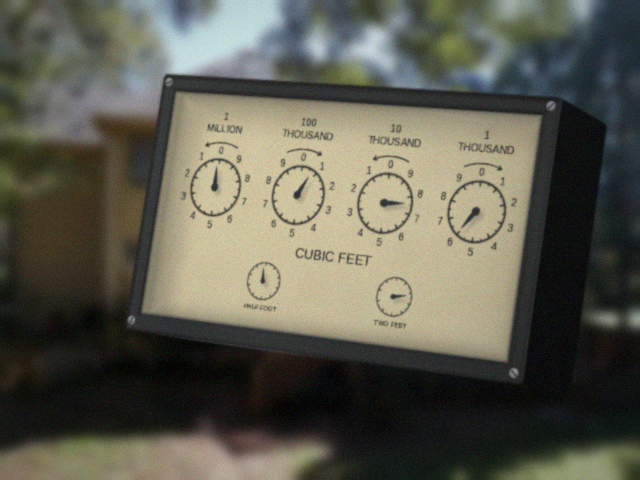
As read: 7600 (ft³)
